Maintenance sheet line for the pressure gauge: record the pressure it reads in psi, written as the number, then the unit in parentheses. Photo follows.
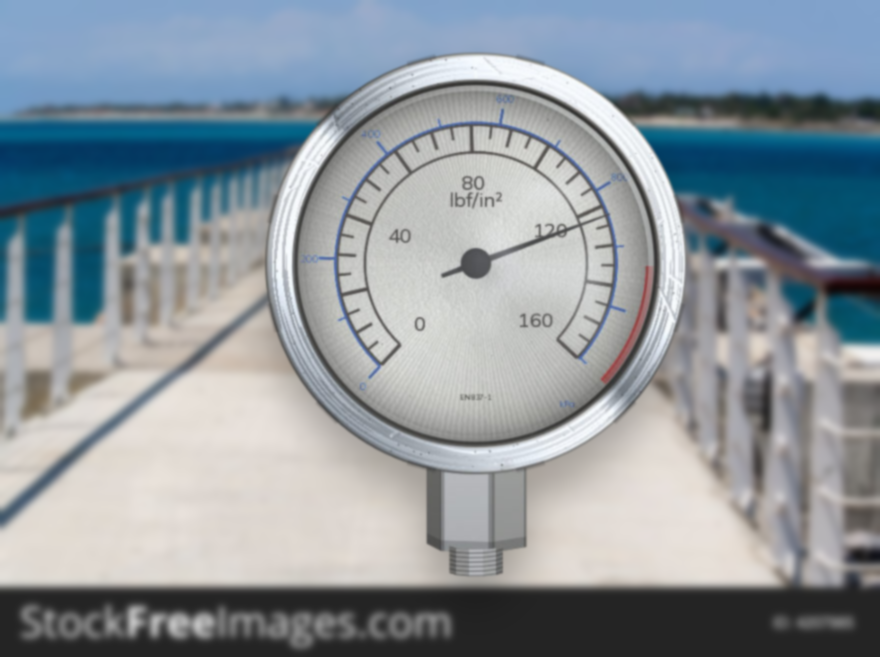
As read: 122.5 (psi)
